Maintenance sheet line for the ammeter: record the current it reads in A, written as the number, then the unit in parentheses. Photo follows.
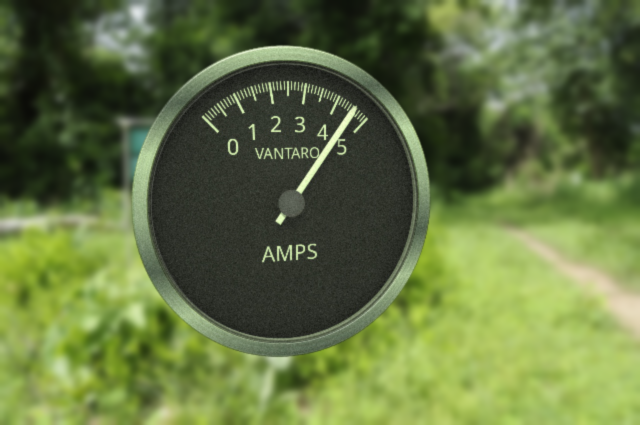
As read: 4.5 (A)
